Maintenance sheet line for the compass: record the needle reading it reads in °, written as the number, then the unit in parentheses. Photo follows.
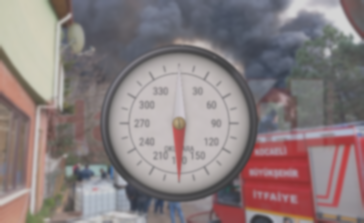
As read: 180 (°)
